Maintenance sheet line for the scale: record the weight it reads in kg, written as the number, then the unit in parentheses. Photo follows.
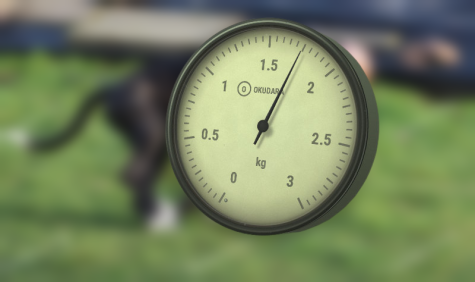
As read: 1.75 (kg)
